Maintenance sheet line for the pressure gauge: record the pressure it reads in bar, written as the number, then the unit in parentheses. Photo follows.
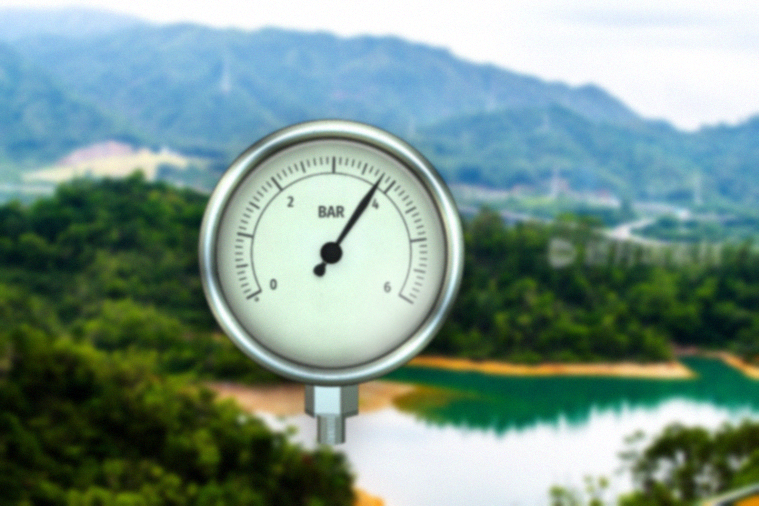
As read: 3.8 (bar)
